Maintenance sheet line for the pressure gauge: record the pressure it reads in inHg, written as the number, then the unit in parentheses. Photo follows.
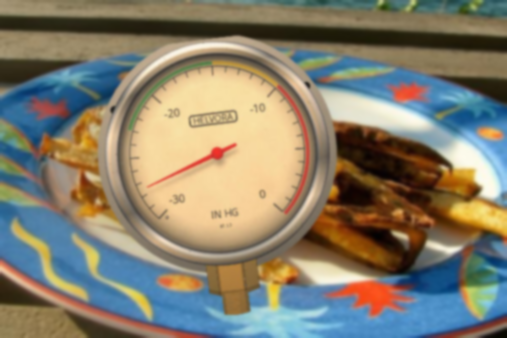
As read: -27.5 (inHg)
